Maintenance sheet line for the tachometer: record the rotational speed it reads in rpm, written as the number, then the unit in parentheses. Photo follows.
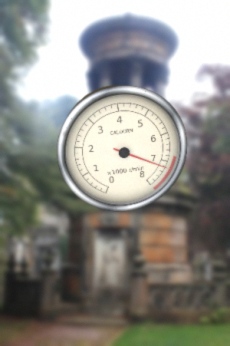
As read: 7200 (rpm)
